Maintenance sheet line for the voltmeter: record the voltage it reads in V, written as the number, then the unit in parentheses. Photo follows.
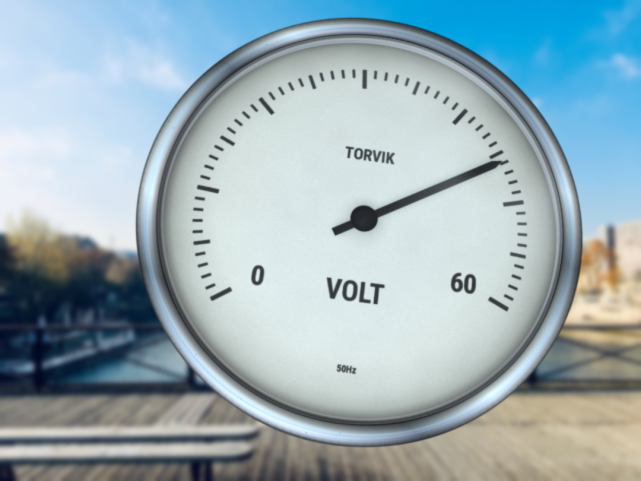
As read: 46 (V)
